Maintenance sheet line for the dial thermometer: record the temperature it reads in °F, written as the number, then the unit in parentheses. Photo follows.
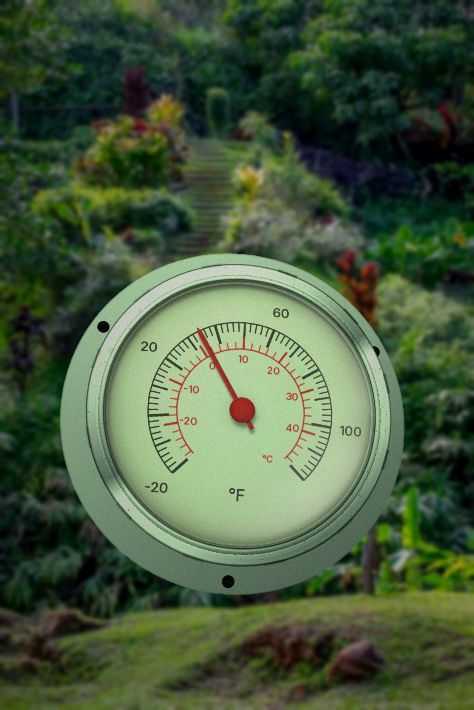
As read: 34 (°F)
